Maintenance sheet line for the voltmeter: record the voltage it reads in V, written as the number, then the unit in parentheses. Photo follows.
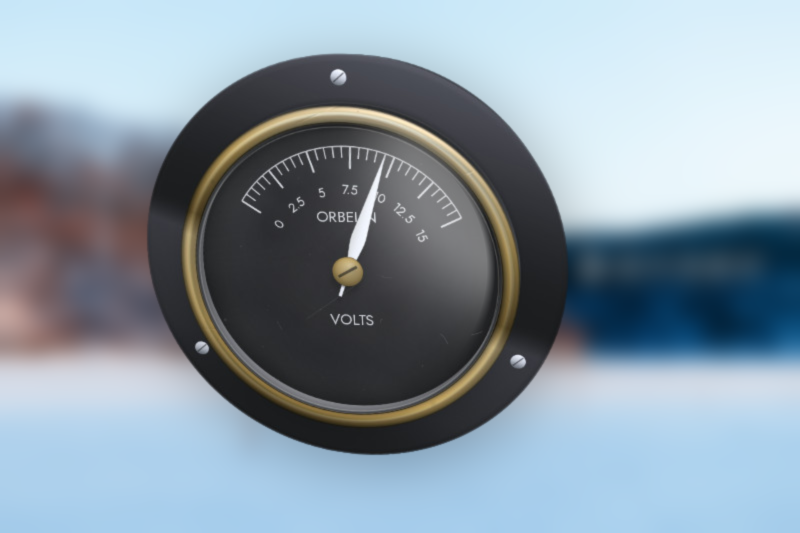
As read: 9.5 (V)
